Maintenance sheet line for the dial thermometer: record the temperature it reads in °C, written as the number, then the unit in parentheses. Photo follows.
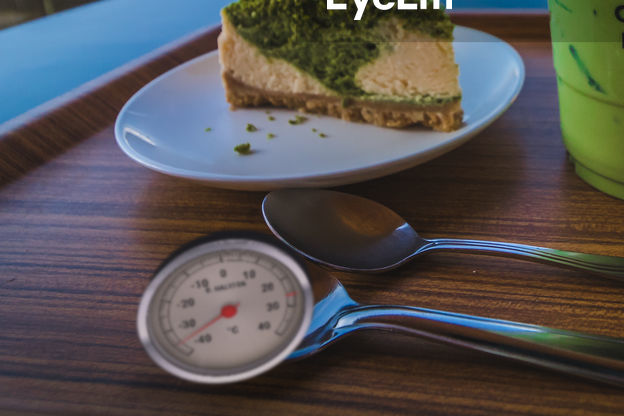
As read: -35 (°C)
